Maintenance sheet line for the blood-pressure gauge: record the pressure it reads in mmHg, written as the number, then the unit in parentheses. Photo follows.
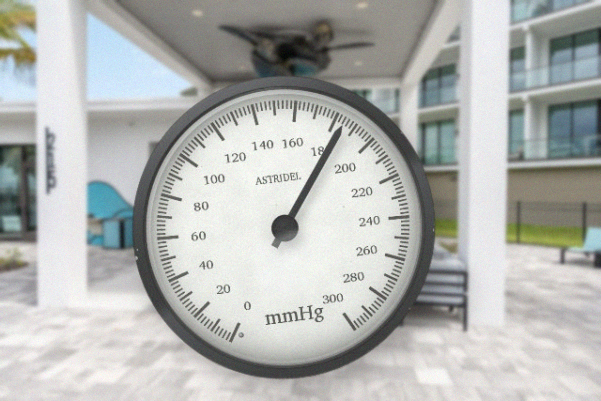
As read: 184 (mmHg)
